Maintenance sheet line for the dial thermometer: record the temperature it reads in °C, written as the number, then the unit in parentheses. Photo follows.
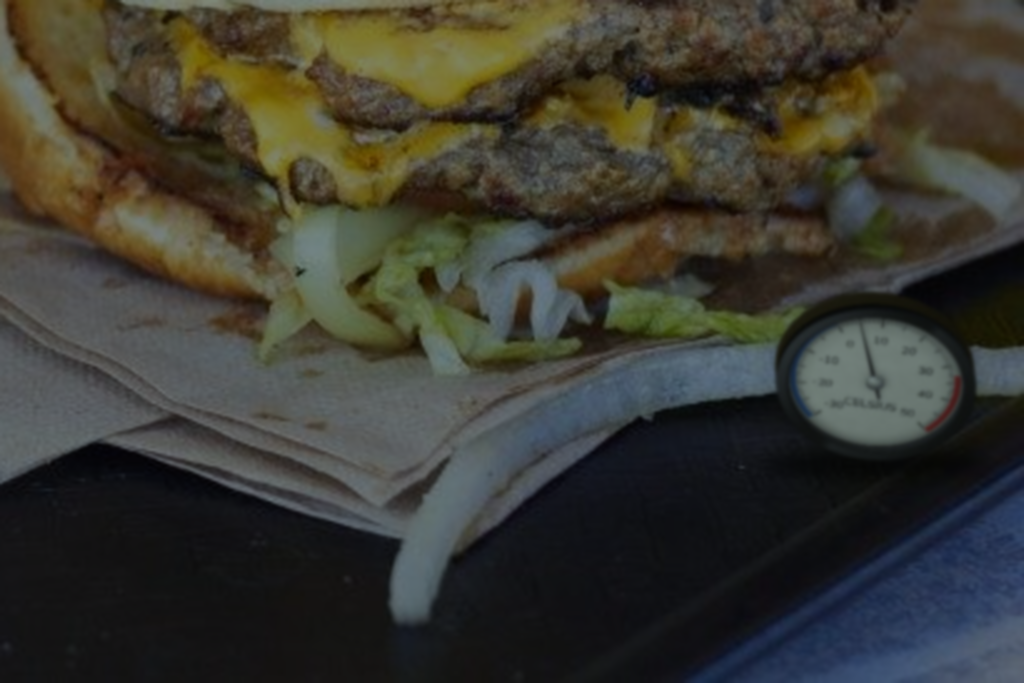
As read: 5 (°C)
